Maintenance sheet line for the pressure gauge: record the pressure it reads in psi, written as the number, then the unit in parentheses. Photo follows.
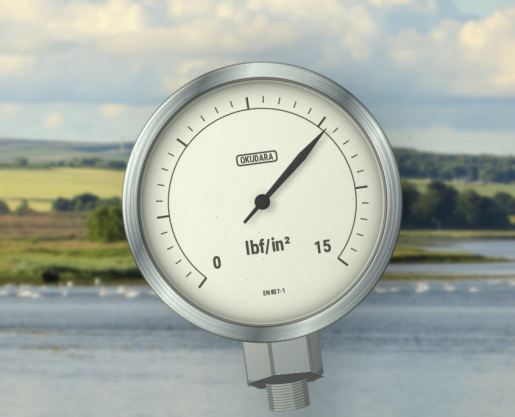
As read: 10.25 (psi)
